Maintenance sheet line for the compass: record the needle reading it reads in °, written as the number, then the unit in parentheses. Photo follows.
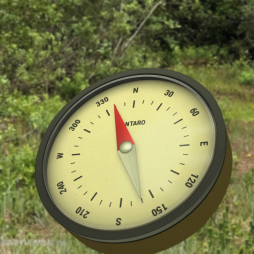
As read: 340 (°)
